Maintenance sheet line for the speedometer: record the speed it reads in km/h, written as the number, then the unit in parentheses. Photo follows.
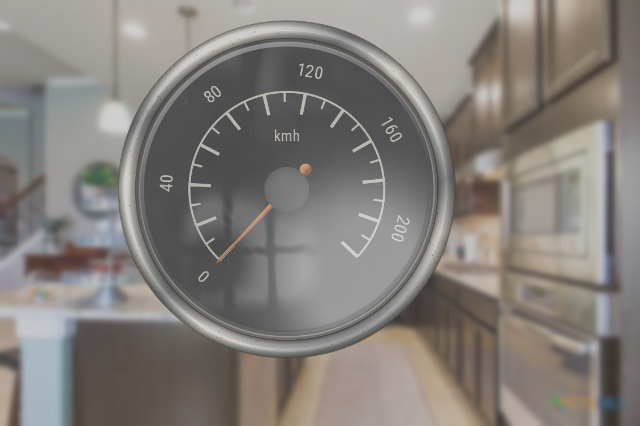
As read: 0 (km/h)
